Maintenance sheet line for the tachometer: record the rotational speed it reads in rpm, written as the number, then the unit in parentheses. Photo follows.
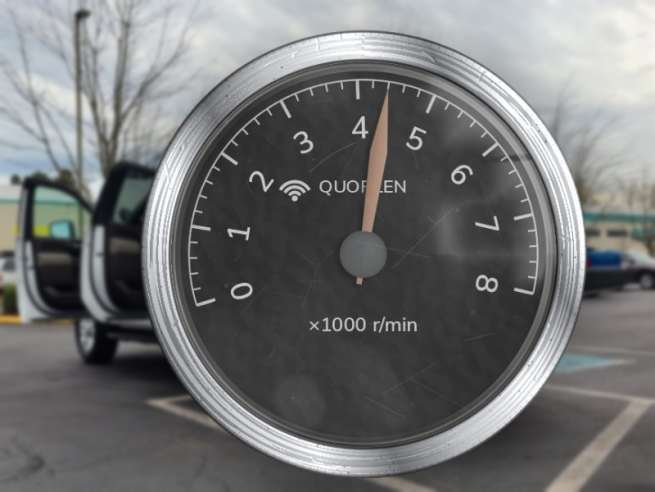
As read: 4400 (rpm)
